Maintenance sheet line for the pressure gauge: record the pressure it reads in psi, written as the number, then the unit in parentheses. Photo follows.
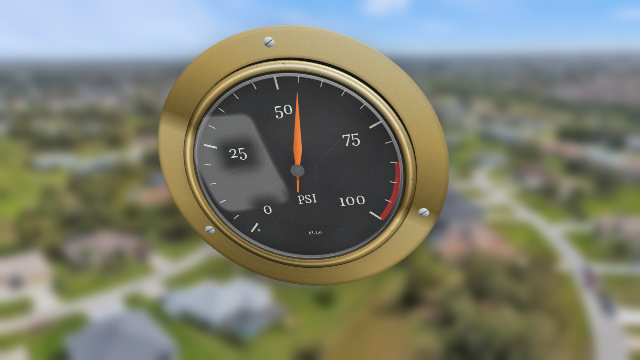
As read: 55 (psi)
